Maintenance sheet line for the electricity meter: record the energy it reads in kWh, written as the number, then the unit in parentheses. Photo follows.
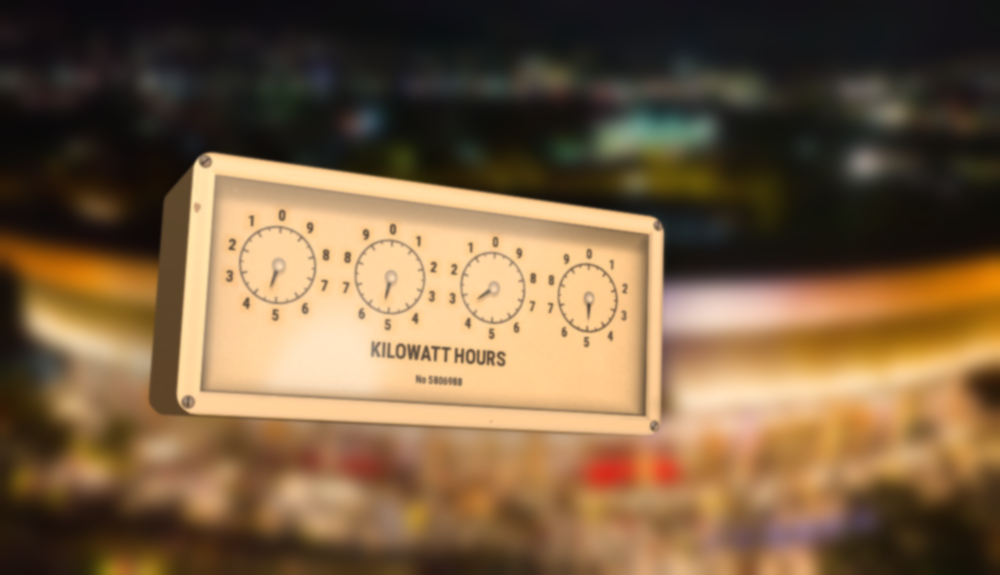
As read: 4535 (kWh)
